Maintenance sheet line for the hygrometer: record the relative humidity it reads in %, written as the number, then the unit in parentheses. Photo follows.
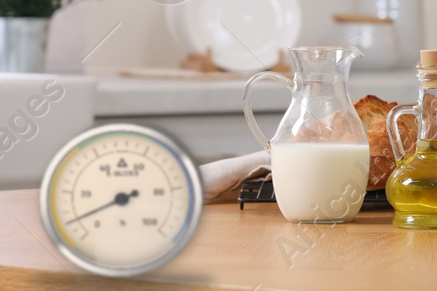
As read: 8 (%)
